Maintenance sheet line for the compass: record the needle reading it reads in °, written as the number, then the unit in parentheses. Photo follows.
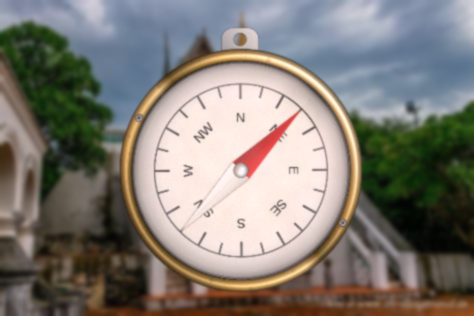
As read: 45 (°)
